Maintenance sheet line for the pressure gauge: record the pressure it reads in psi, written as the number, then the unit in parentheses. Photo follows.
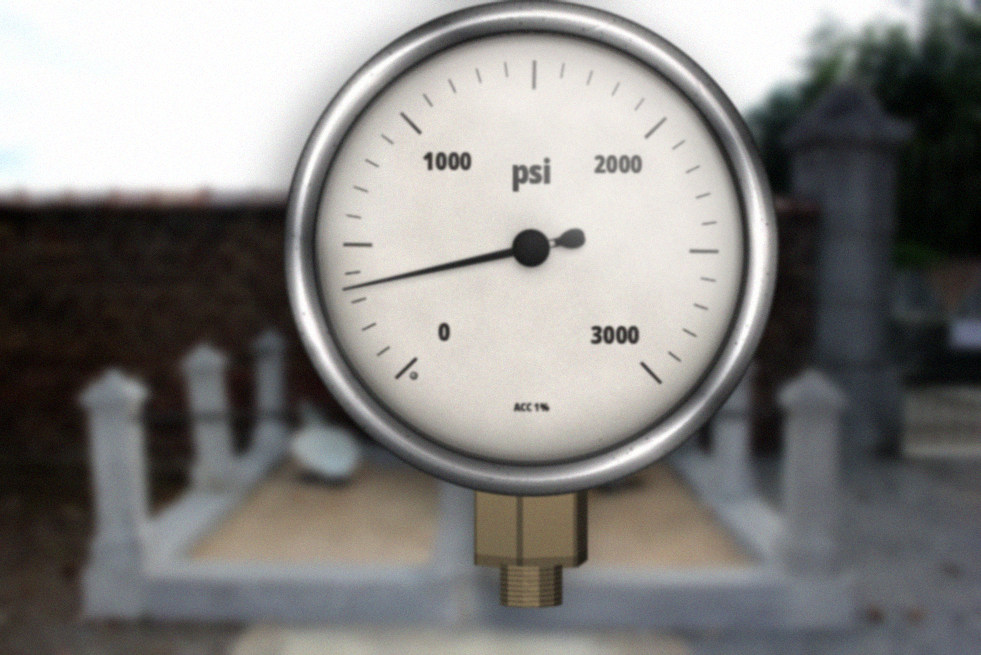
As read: 350 (psi)
